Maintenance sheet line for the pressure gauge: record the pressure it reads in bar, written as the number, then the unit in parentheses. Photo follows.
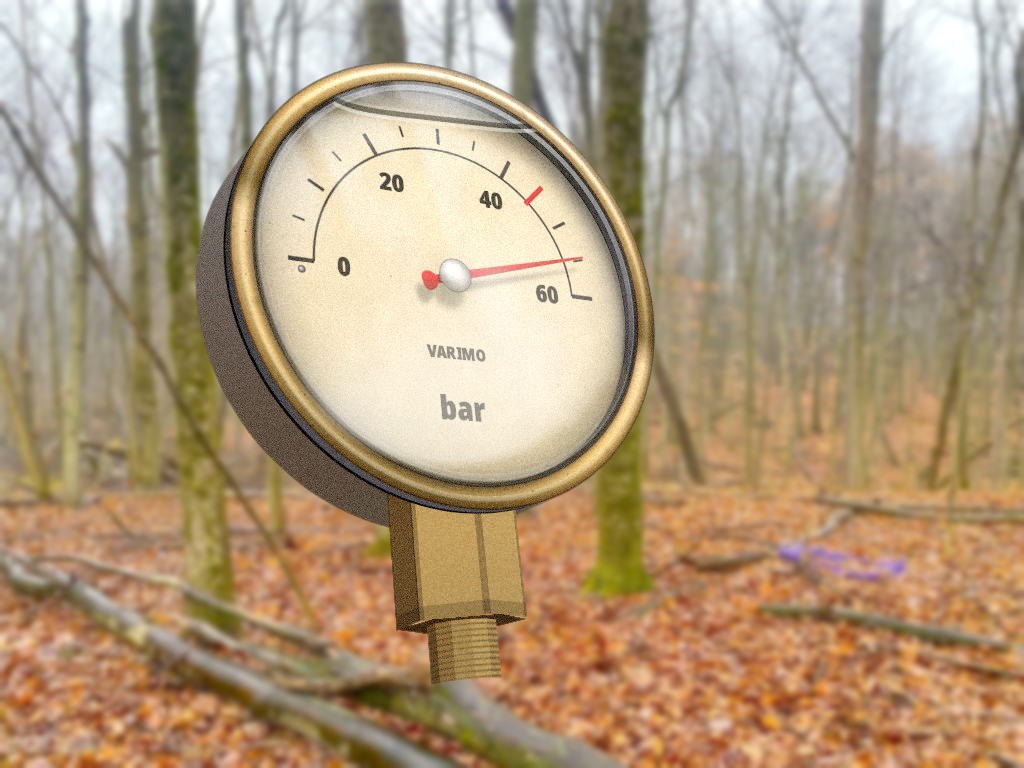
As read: 55 (bar)
